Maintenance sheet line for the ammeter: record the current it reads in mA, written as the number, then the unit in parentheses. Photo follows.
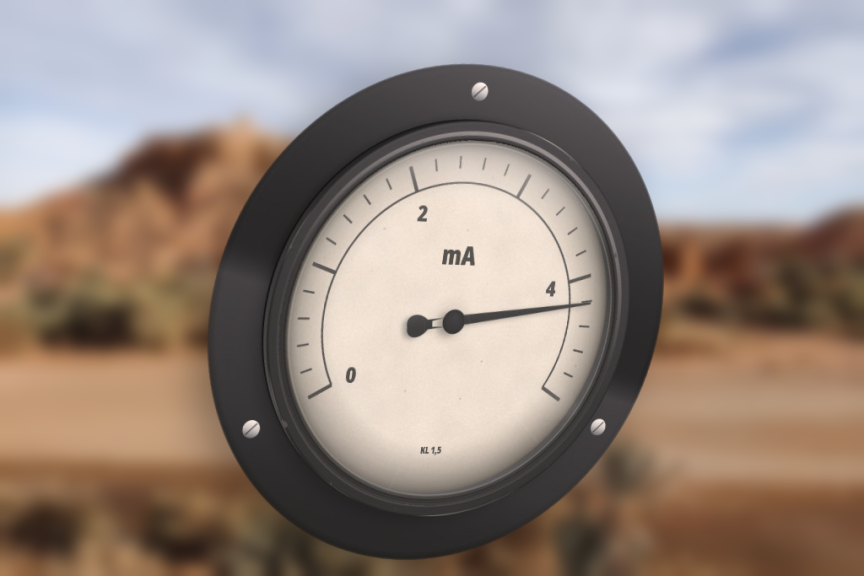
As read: 4.2 (mA)
